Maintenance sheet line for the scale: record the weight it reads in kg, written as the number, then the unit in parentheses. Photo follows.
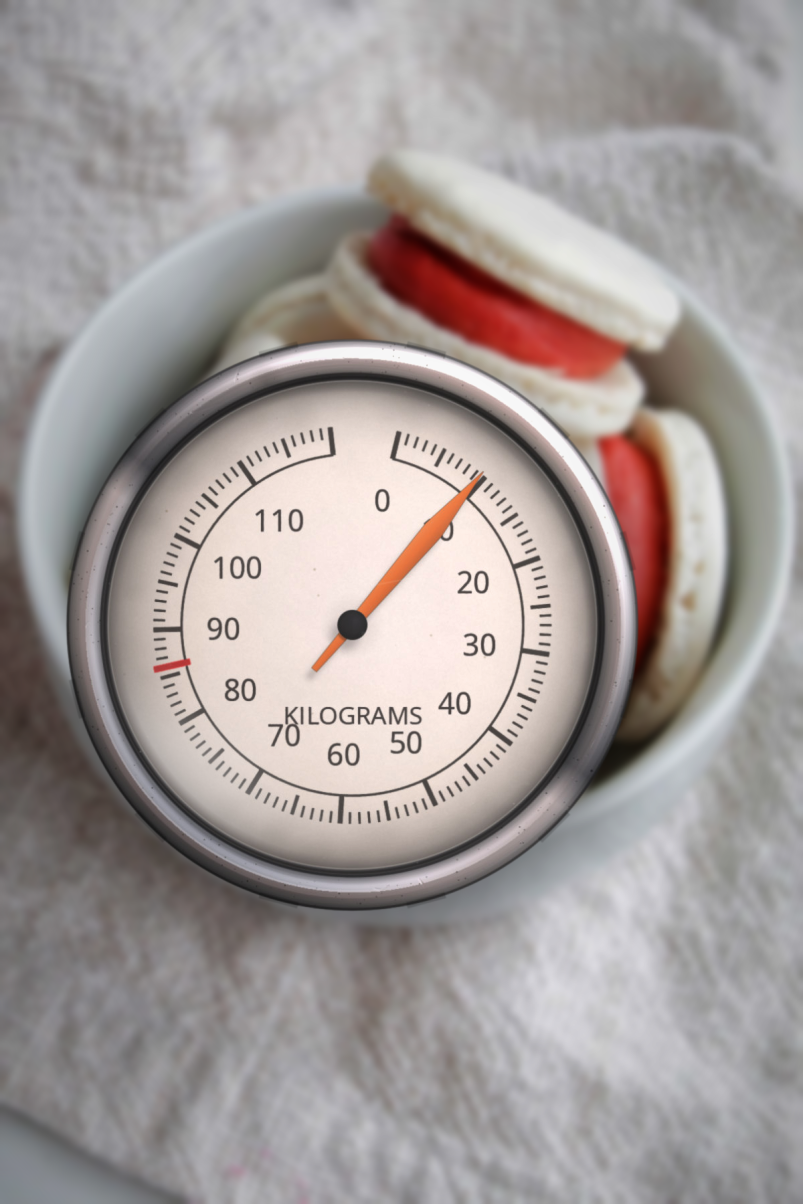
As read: 9.5 (kg)
